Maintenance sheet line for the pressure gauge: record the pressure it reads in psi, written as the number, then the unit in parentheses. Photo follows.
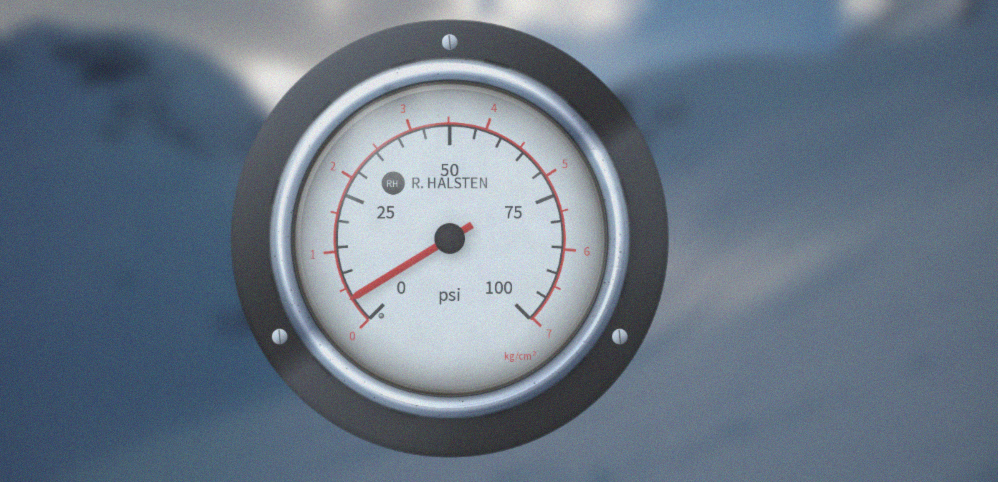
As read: 5 (psi)
